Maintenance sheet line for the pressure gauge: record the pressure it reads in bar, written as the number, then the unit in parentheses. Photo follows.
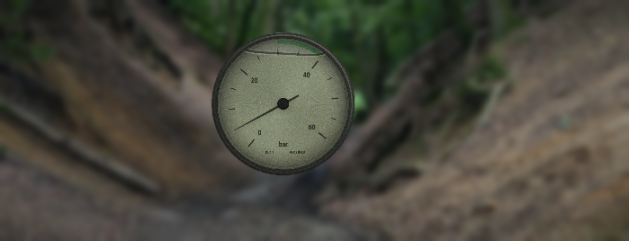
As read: 5 (bar)
